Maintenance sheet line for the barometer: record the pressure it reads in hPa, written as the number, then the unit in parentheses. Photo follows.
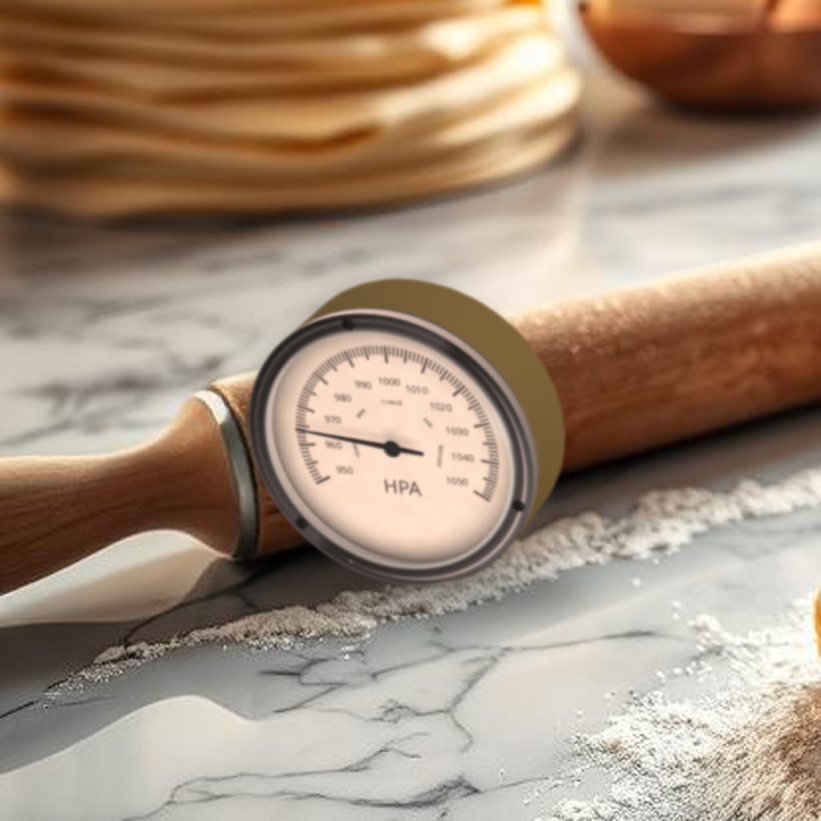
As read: 965 (hPa)
